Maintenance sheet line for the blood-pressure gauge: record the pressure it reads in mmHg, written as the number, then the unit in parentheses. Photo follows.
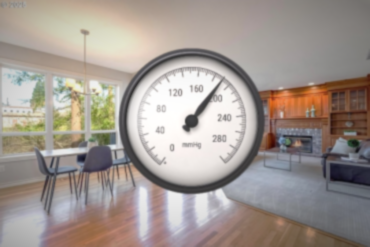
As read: 190 (mmHg)
